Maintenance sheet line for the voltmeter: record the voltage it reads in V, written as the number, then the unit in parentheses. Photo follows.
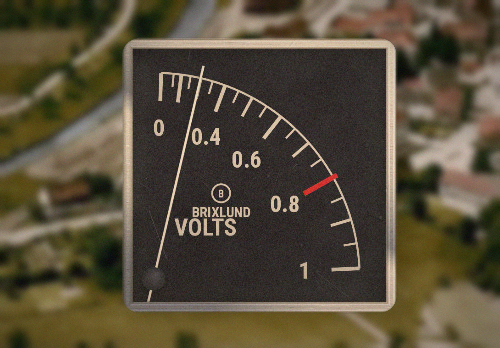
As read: 0.3 (V)
